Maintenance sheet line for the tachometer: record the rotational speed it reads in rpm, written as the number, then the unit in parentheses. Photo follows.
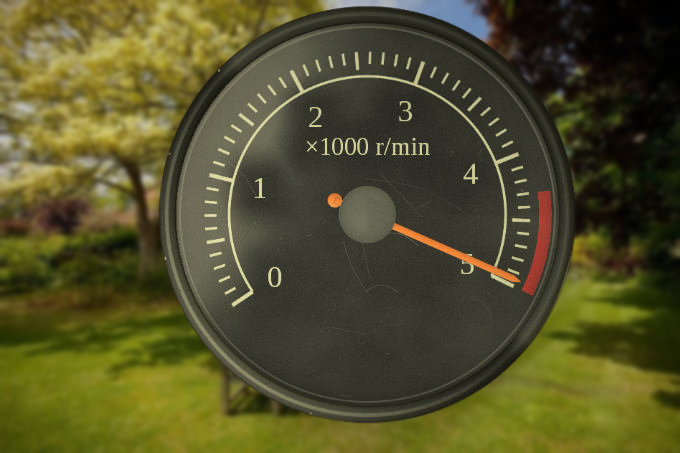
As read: 4950 (rpm)
